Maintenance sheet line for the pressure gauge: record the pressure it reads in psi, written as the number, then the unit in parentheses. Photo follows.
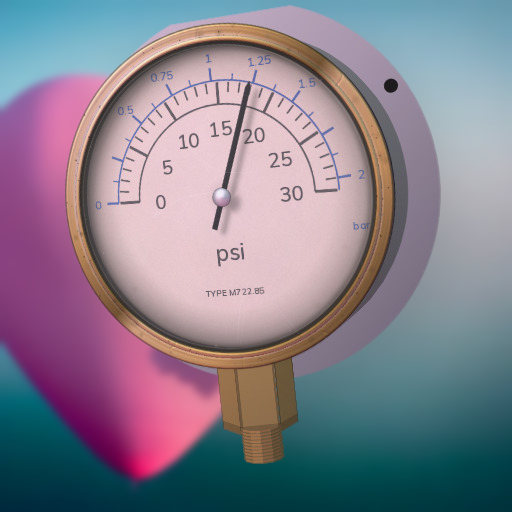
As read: 18 (psi)
